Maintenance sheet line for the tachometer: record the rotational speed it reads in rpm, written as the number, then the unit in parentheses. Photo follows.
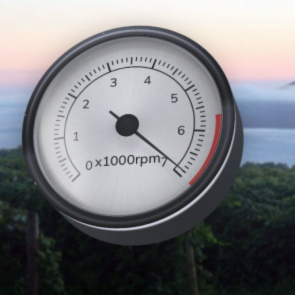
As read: 6900 (rpm)
